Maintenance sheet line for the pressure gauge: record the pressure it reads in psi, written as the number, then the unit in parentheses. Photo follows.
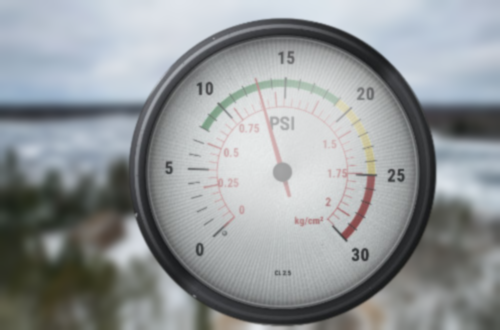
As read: 13 (psi)
